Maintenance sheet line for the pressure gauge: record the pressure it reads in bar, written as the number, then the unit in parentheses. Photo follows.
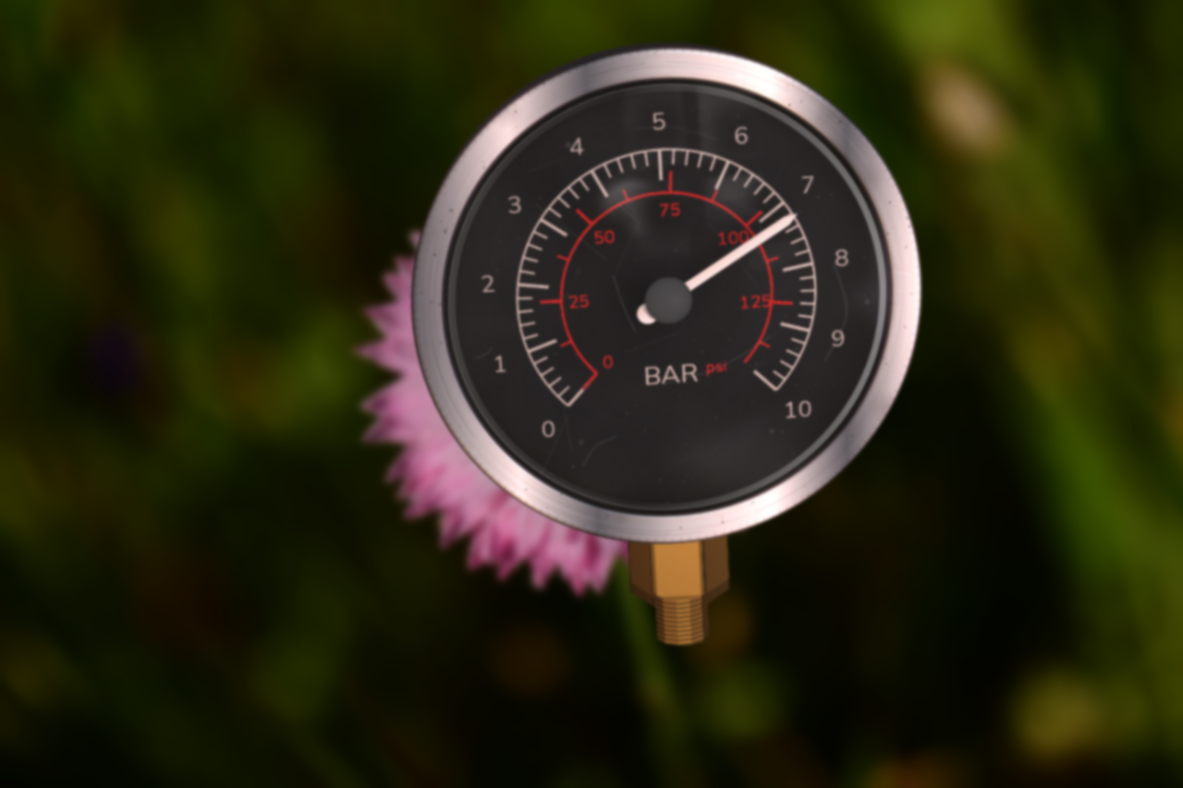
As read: 7.2 (bar)
